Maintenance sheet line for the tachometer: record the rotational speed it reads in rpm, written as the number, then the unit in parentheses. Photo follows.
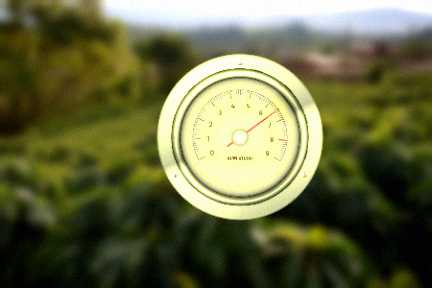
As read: 6500 (rpm)
